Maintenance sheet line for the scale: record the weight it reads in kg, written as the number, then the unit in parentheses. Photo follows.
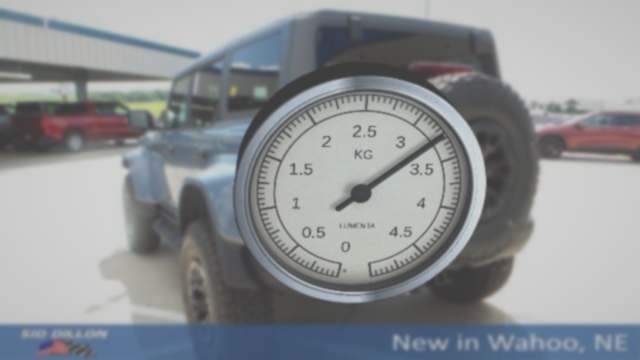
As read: 3.25 (kg)
